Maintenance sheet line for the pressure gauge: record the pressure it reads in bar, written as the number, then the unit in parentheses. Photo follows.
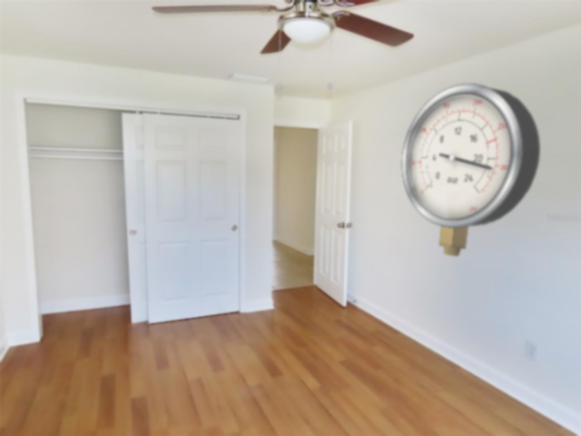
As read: 21 (bar)
